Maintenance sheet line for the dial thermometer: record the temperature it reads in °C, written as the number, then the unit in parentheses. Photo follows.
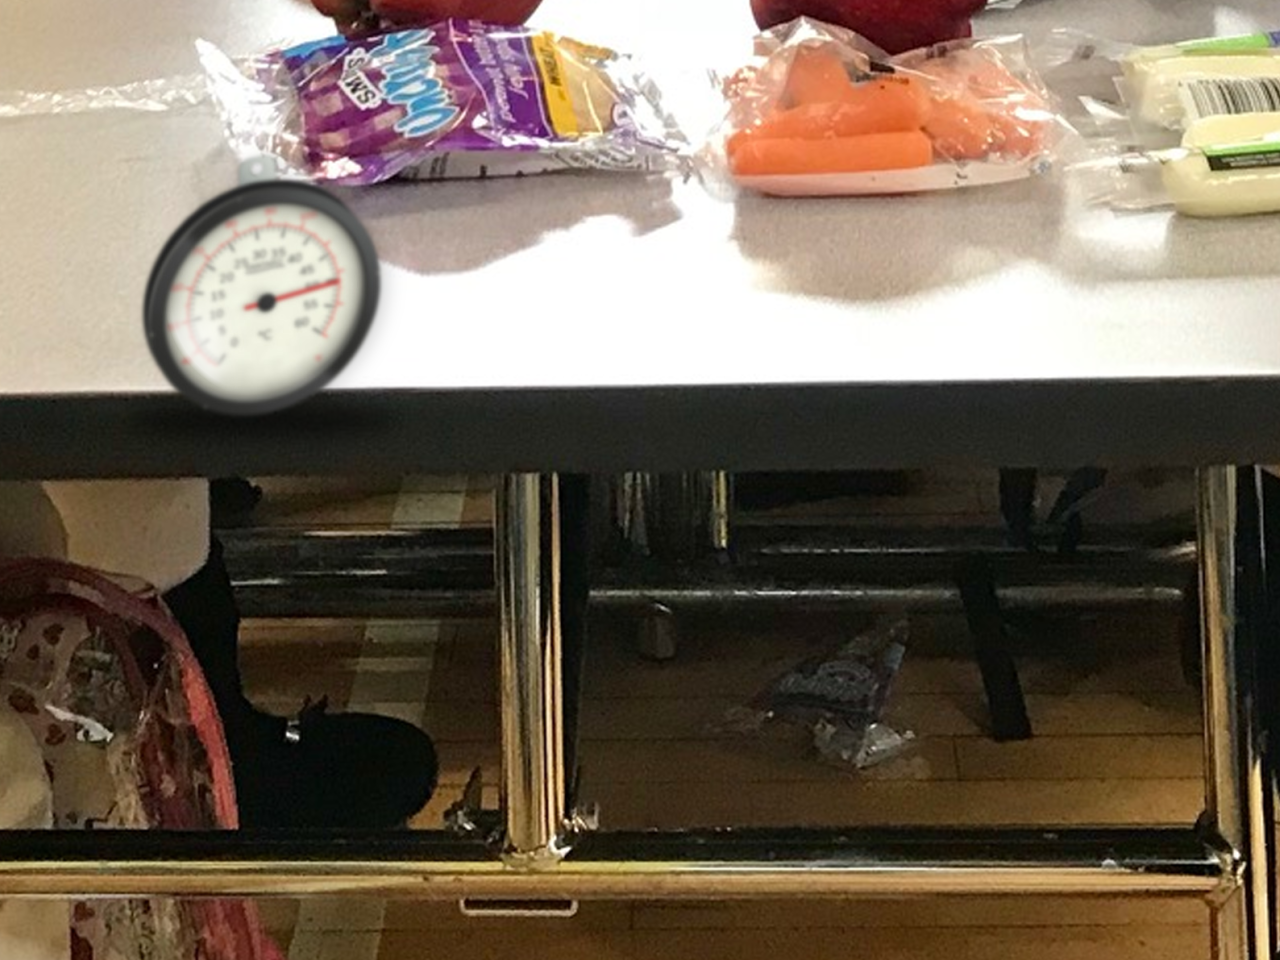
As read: 50 (°C)
